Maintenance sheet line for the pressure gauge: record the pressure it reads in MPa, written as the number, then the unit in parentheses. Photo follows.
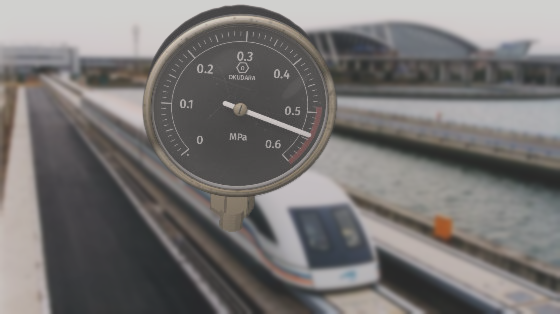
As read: 0.54 (MPa)
